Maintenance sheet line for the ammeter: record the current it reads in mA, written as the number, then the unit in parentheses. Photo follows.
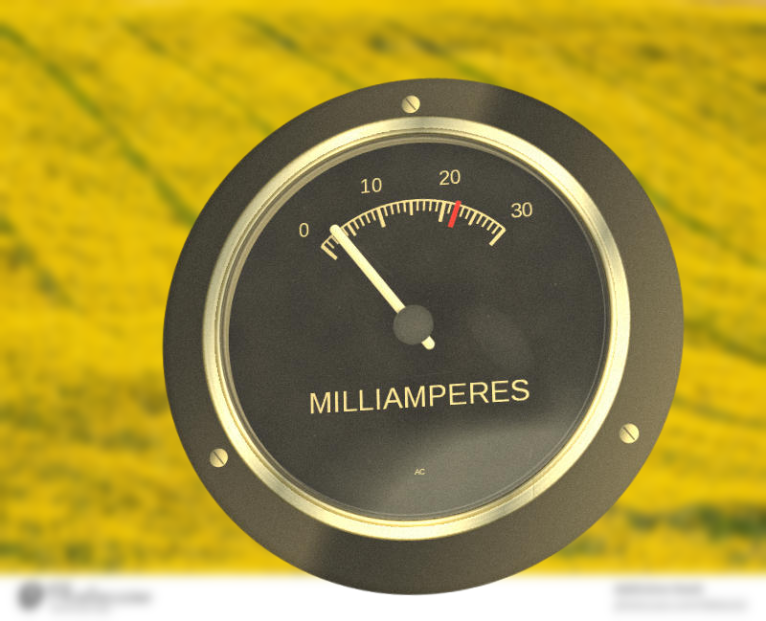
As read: 3 (mA)
